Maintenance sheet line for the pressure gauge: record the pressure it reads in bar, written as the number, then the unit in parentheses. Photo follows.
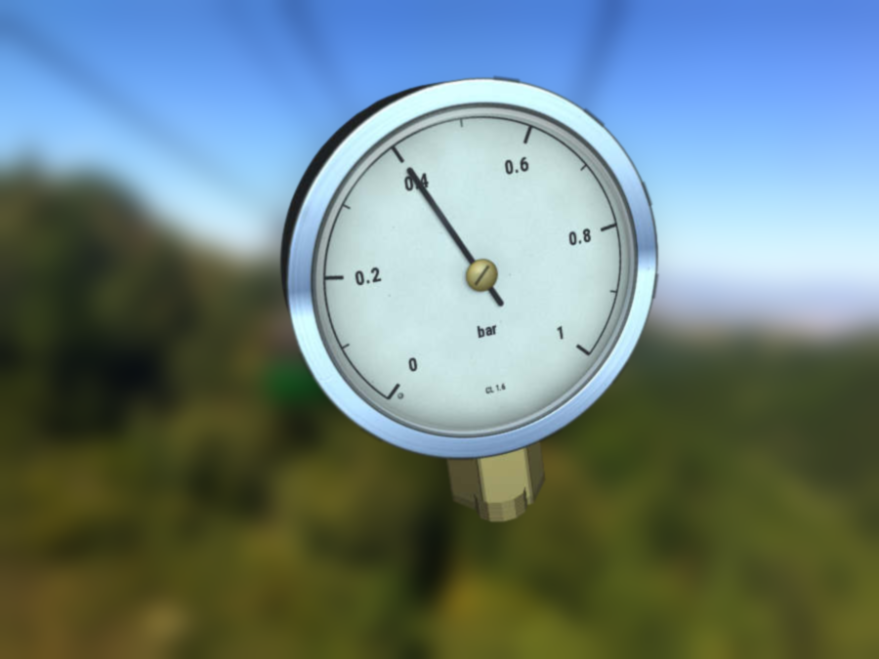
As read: 0.4 (bar)
